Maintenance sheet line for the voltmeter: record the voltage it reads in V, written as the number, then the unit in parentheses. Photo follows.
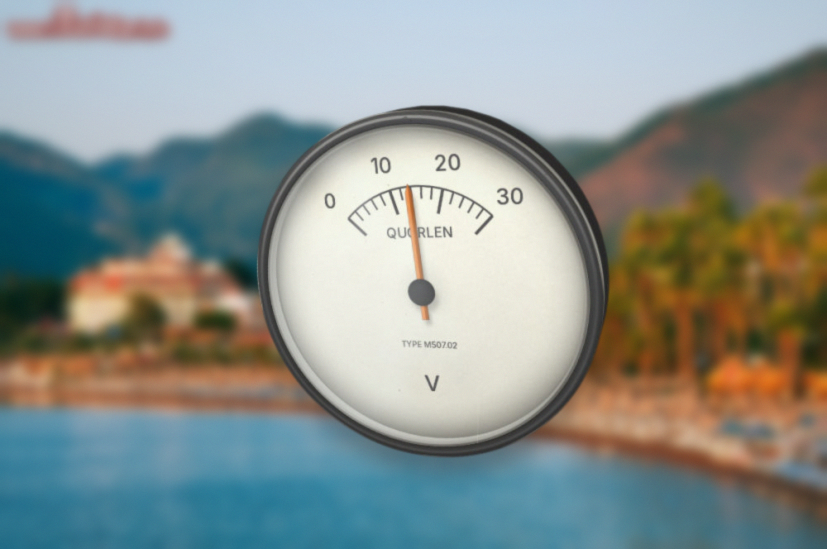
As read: 14 (V)
